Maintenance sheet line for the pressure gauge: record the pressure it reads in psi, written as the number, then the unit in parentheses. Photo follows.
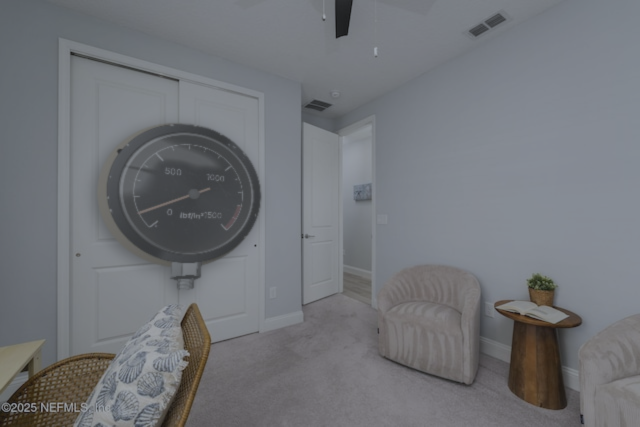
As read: 100 (psi)
